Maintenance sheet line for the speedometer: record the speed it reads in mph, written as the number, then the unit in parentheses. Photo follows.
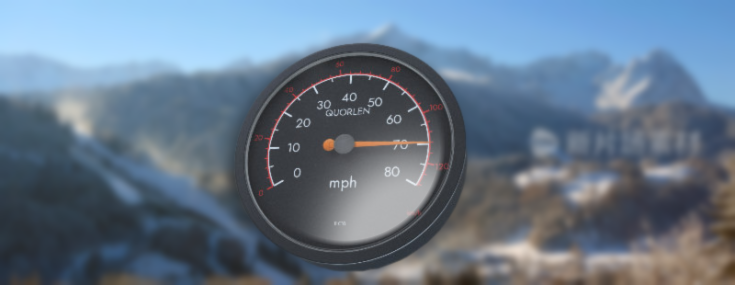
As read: 70 (mph)
